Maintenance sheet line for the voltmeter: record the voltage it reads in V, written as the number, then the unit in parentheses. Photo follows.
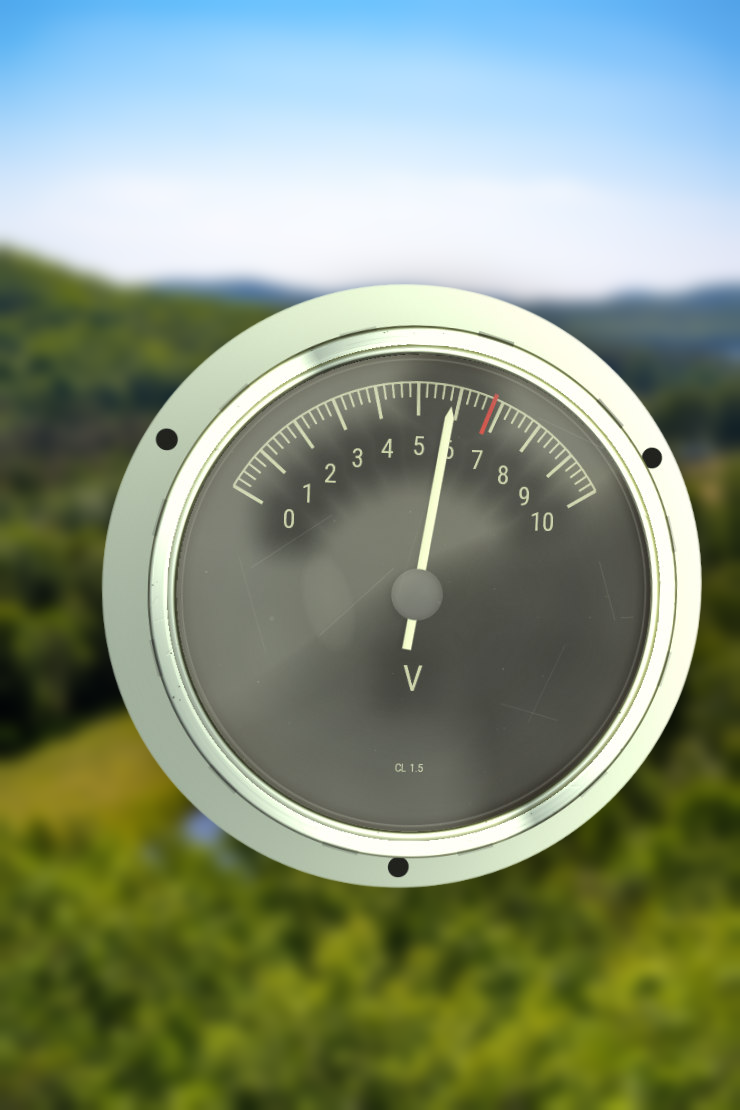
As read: 5.8 (V)
